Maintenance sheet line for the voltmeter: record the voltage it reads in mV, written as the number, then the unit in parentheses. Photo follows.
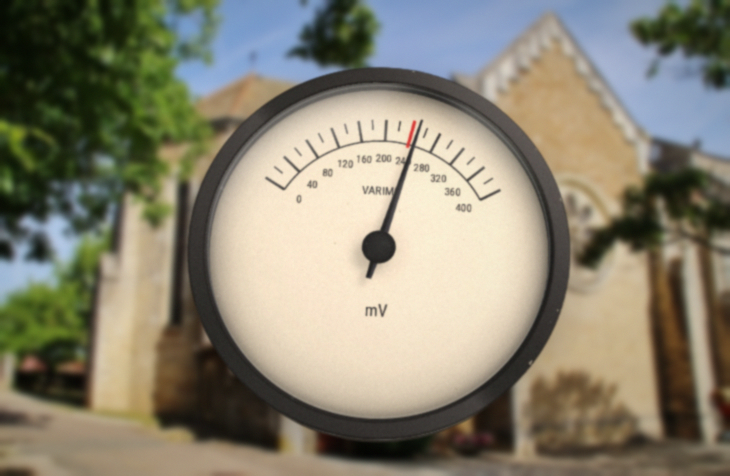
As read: 250 (mV)
